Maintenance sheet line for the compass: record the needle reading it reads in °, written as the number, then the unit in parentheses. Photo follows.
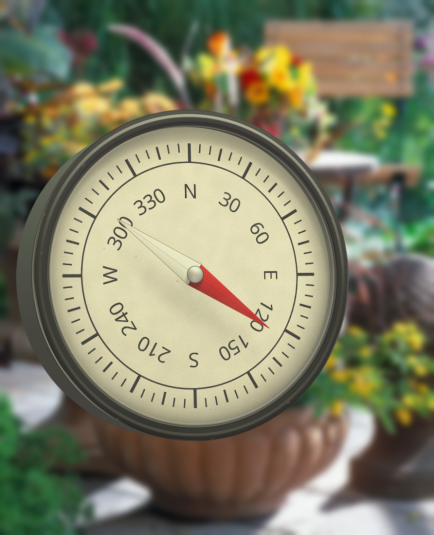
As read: 125 (°)
